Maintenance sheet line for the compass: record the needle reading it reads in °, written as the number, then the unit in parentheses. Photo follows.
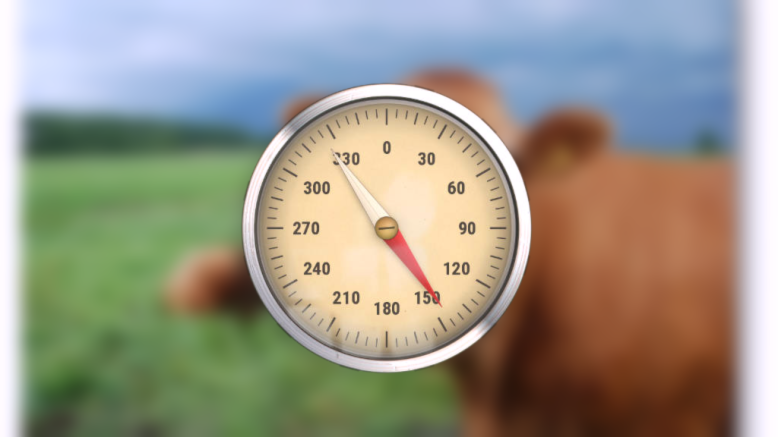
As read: 145 (°)
